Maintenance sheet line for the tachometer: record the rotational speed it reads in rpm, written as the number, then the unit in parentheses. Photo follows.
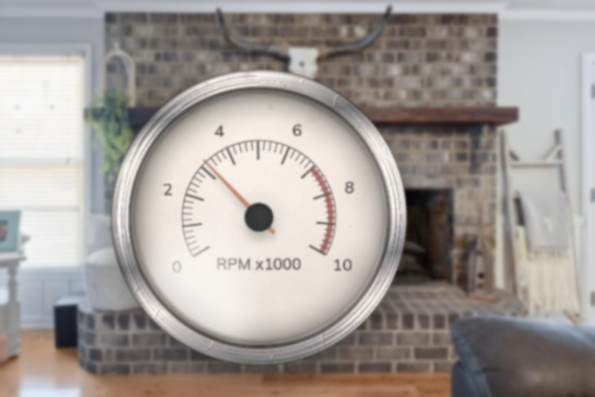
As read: 3200 (rpm)
